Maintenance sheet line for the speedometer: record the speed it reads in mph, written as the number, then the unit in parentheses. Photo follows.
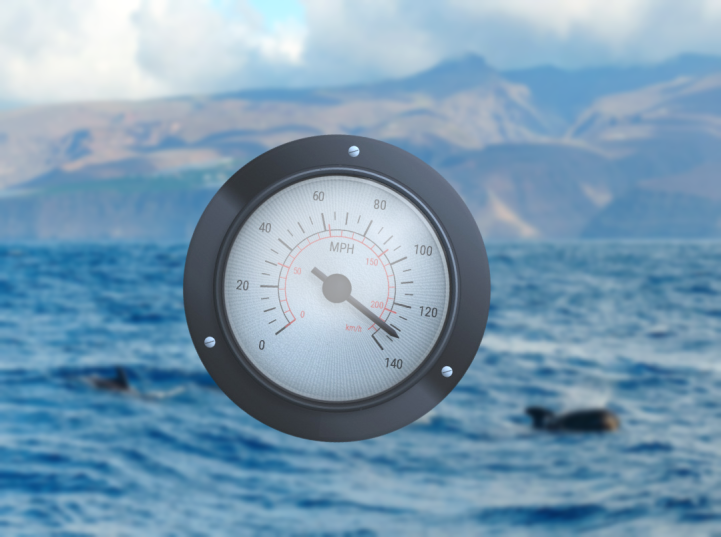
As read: 132.5 (mph)
